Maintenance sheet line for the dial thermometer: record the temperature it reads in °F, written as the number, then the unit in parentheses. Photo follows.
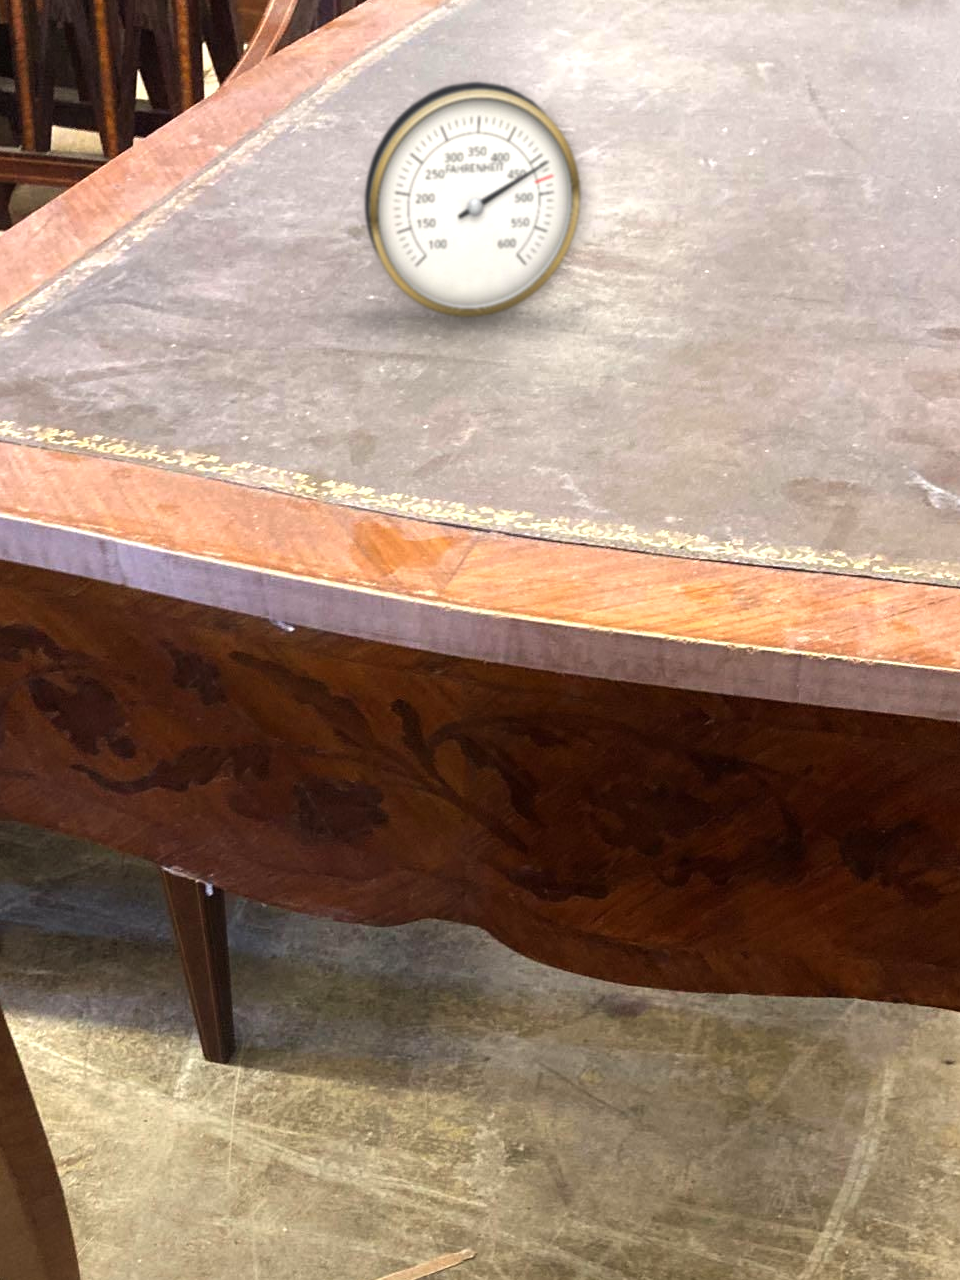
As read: 460 (°F)
